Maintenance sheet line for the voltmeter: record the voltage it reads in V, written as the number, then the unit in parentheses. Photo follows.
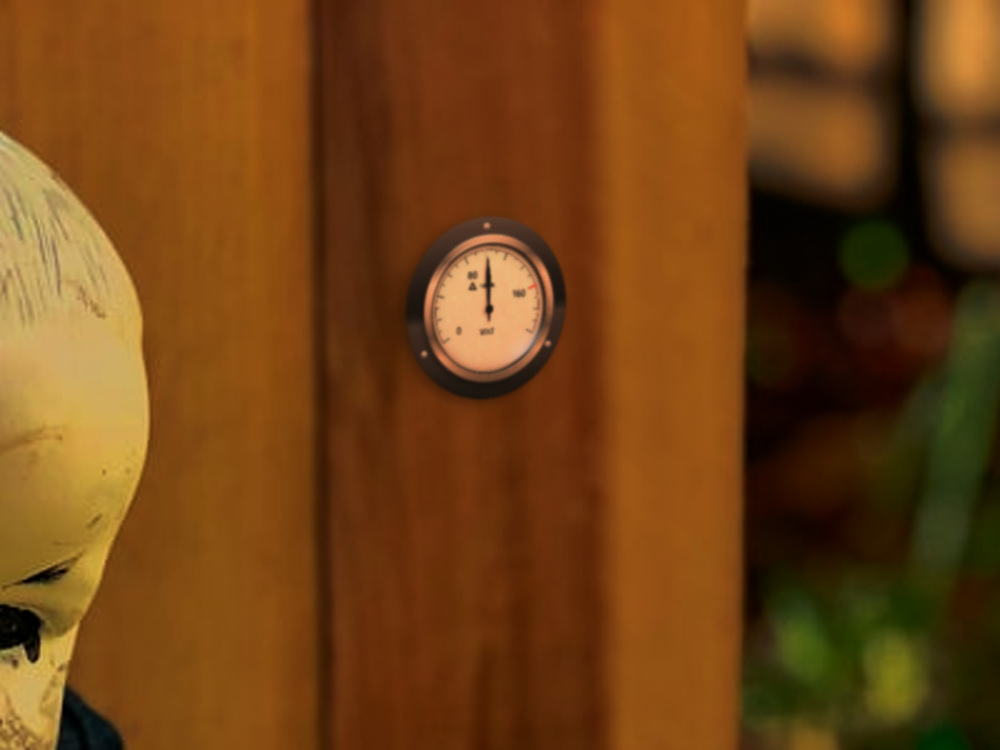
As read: 100 (V)
